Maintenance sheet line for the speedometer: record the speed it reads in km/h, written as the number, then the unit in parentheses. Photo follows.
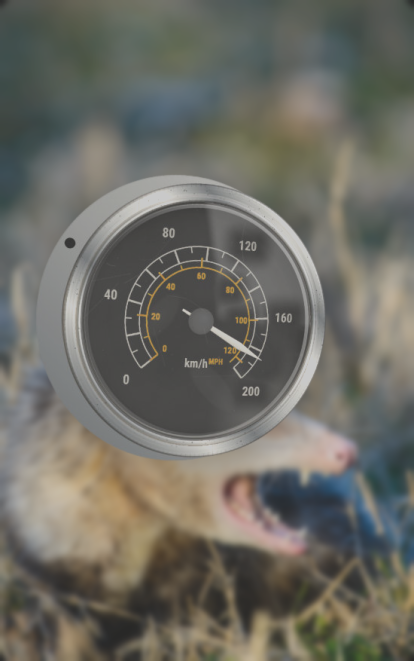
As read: 185 (km/h)
